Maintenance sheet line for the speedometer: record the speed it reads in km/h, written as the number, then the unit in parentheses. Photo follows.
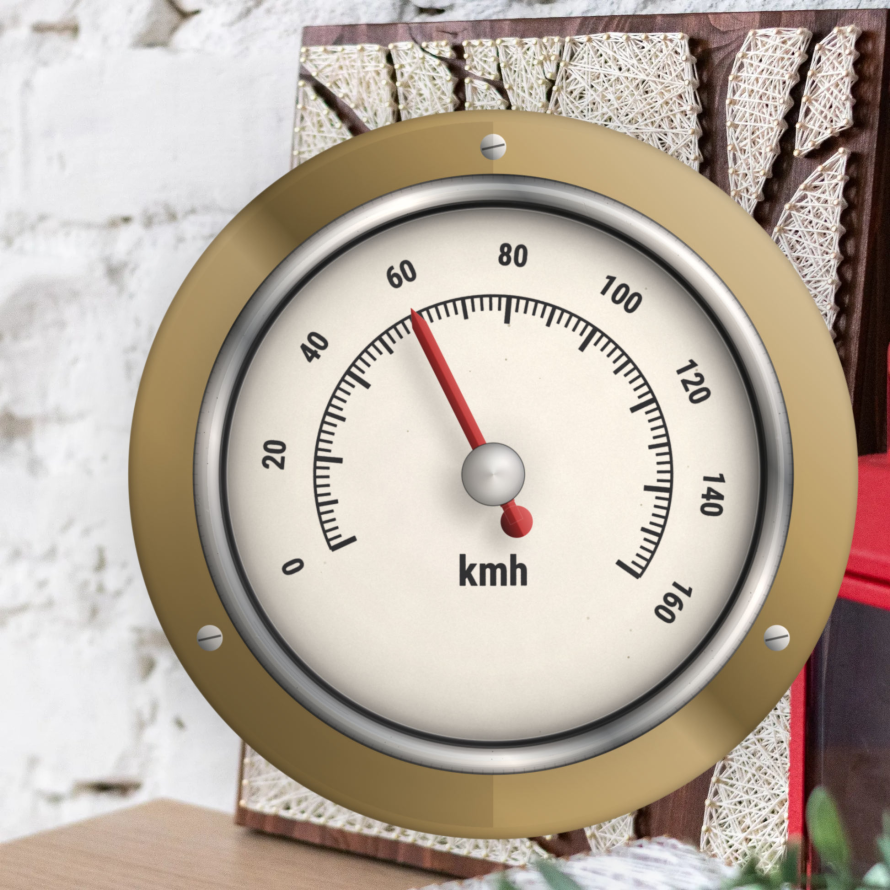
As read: 59 (km/h)
